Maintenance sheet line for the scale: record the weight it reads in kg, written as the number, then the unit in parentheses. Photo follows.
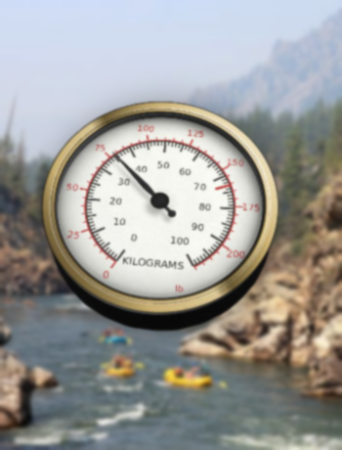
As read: 35 (kg)
